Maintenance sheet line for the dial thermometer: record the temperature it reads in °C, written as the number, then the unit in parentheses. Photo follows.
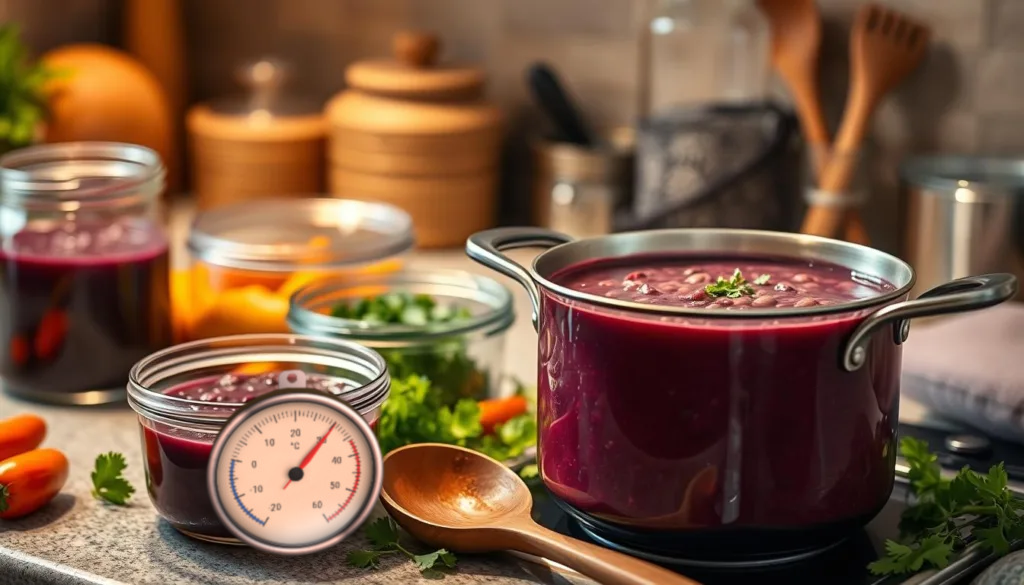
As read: 30 (°C)
